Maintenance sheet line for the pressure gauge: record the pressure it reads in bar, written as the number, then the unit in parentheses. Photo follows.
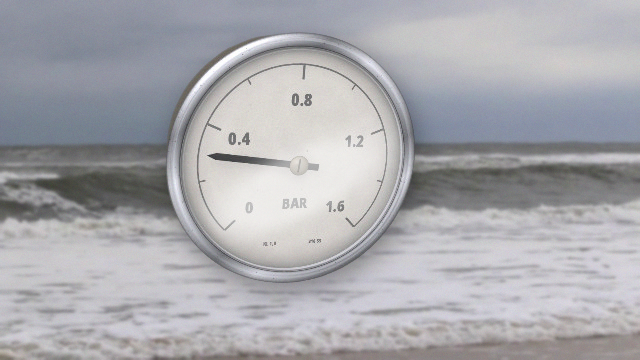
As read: 0.3 (bar)
